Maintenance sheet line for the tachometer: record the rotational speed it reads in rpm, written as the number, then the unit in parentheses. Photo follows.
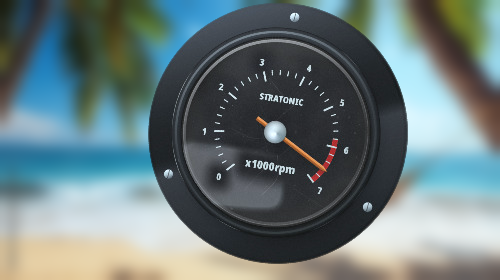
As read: 6600 (rpm)
